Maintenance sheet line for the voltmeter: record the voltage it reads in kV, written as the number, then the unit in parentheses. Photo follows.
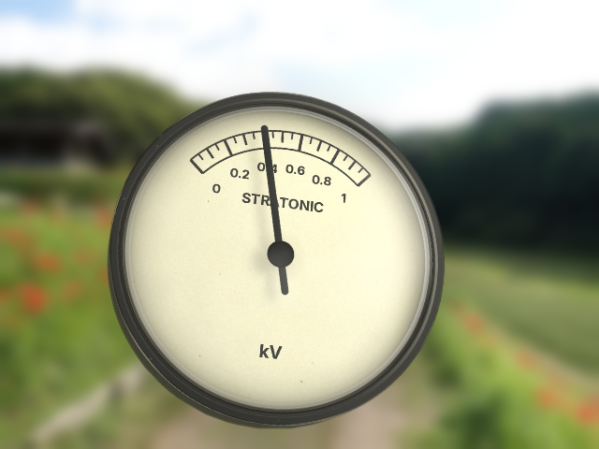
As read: 0.4 (kV)
